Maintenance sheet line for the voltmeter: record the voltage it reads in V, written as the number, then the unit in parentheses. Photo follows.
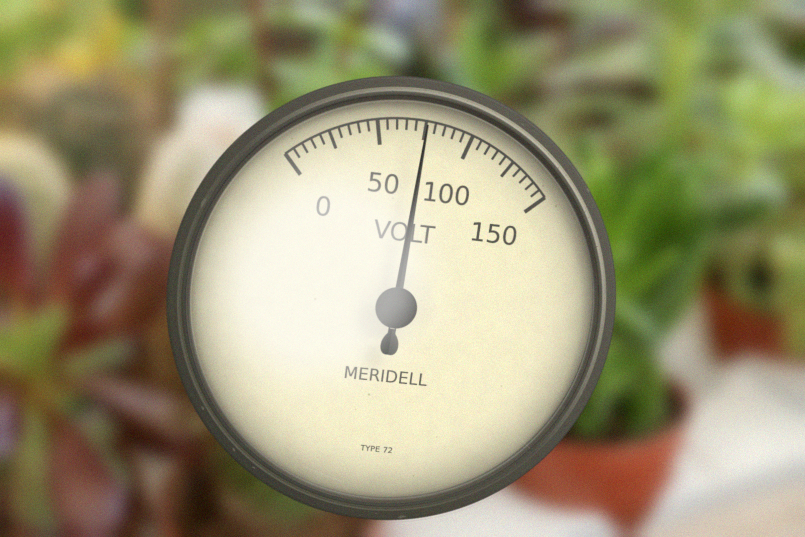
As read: 75 (V)
